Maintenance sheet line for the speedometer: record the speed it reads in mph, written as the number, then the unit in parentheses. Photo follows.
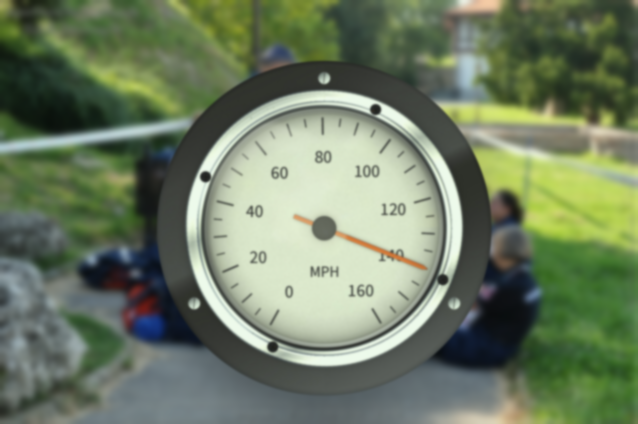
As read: 140 (mph)
